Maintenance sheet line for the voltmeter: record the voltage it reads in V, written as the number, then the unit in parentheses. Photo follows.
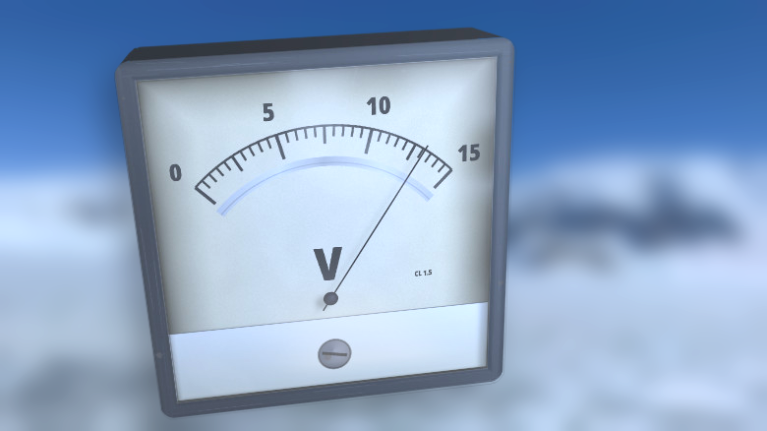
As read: 13 (V)
